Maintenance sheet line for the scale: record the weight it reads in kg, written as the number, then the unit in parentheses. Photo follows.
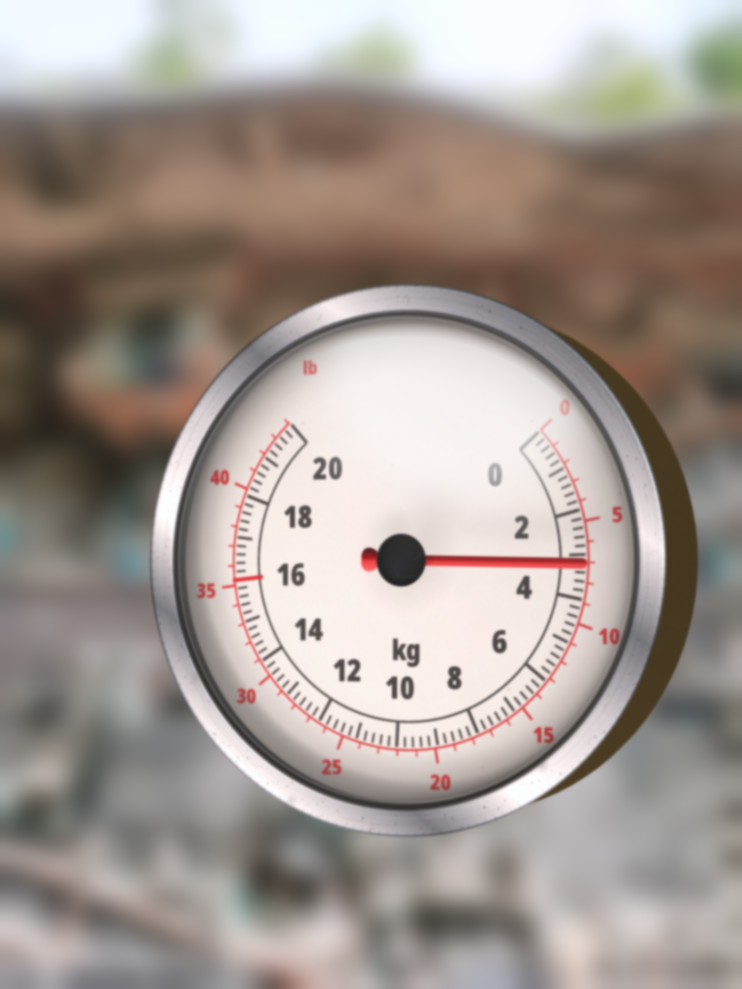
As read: 3.2 (kg)
